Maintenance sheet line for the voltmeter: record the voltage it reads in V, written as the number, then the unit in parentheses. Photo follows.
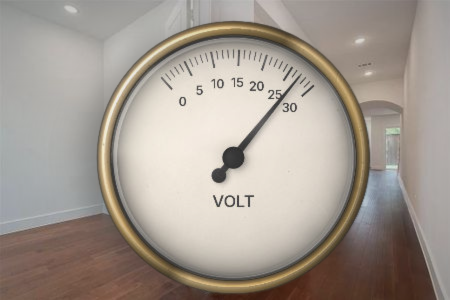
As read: 27 (V)
